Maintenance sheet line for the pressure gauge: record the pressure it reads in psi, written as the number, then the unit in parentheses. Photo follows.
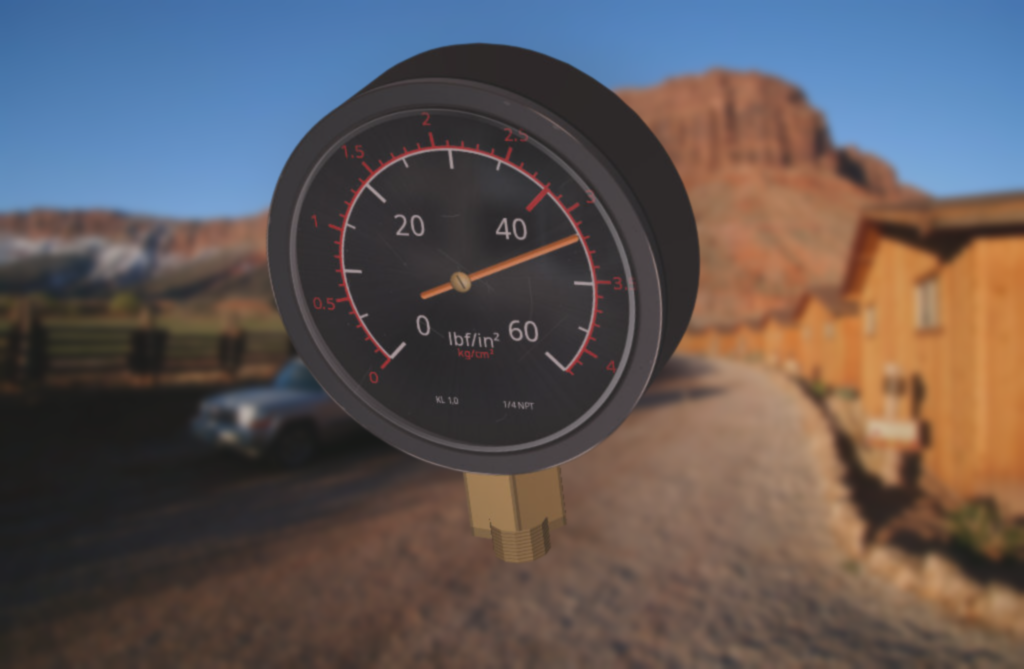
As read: 45 (psi)
